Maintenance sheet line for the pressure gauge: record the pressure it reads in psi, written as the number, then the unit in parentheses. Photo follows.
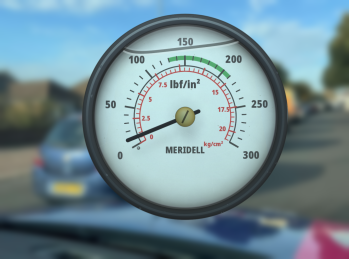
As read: 10 (psi)
